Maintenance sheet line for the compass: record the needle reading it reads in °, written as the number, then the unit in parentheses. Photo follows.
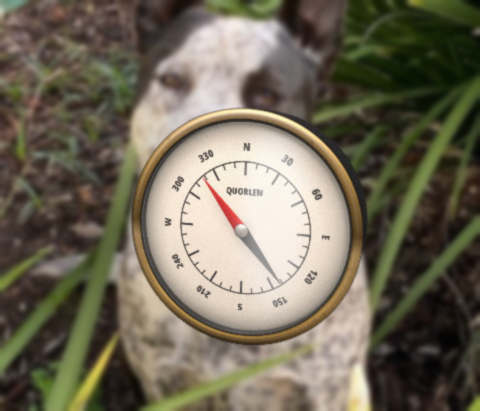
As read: 320 (°)
